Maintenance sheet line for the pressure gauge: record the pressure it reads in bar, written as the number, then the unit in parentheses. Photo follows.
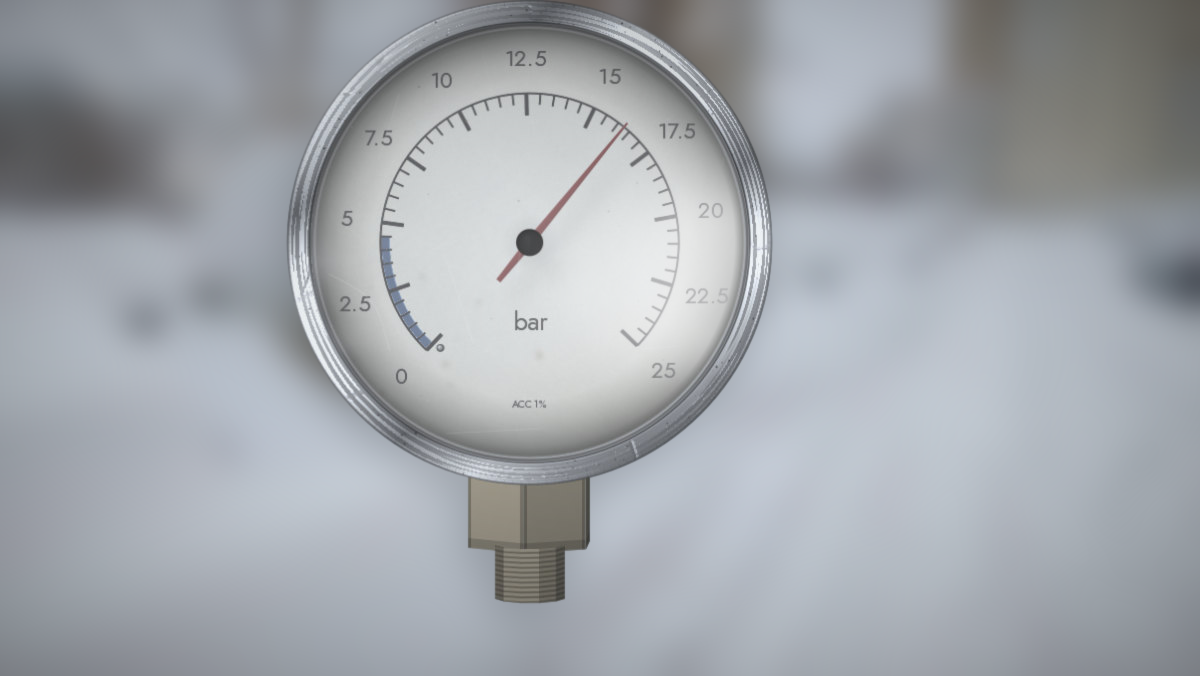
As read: 16.25 (bar)
